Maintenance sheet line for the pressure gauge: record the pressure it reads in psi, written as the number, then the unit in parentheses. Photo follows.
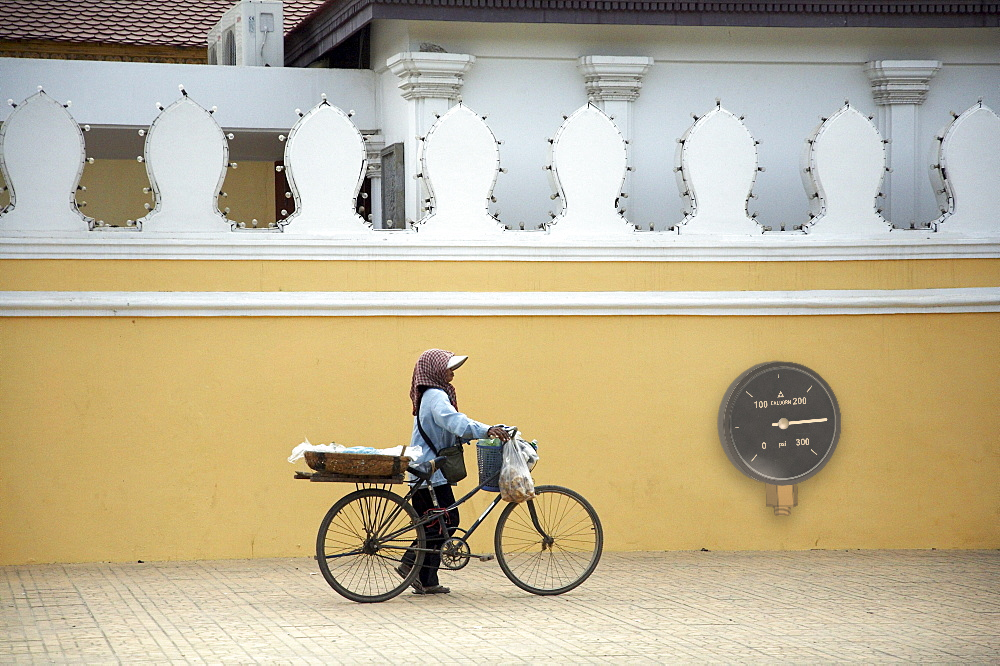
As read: 250 (psi)
